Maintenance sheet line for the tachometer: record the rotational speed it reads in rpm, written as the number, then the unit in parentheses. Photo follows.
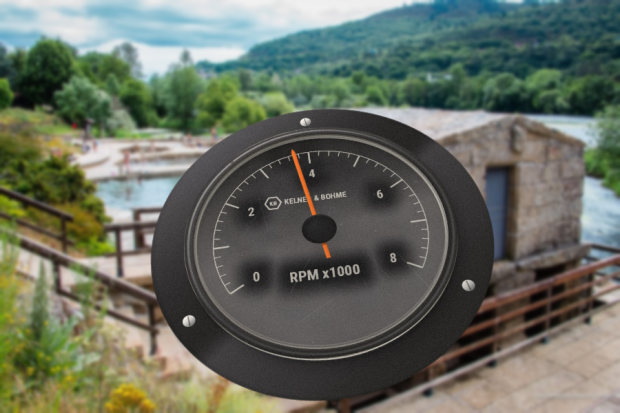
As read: 3700 (rpm)
